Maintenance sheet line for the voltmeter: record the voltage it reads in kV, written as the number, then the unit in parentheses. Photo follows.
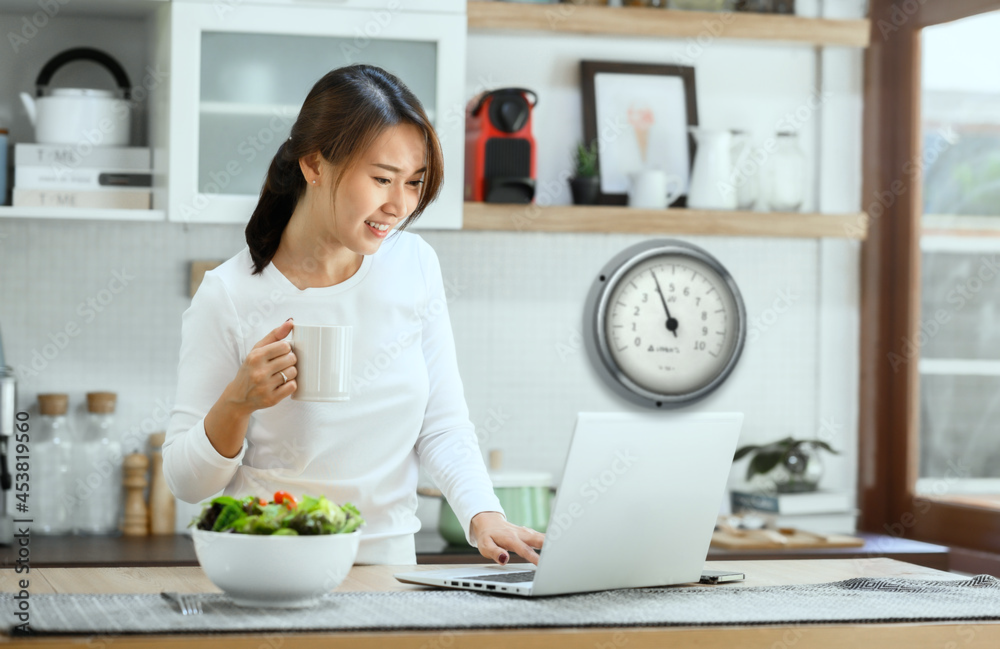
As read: 4 (kV)
